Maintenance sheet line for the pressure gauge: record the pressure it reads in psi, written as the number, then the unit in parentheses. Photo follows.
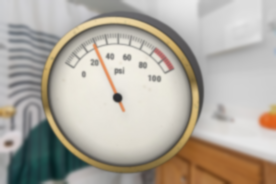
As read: 30 (psi)
